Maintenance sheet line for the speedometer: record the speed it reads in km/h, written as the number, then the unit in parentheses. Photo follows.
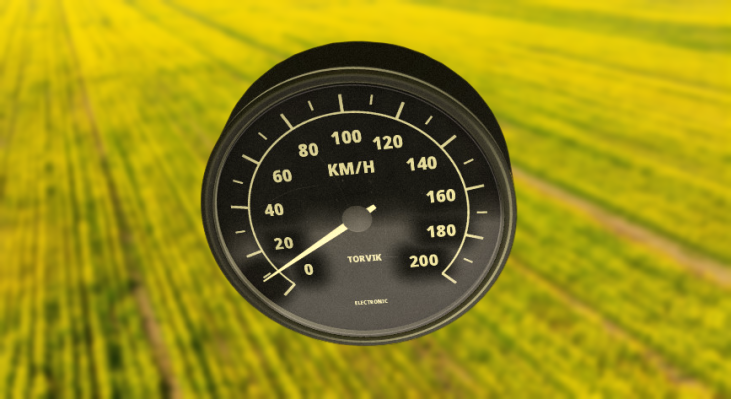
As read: 10 (km/h)
